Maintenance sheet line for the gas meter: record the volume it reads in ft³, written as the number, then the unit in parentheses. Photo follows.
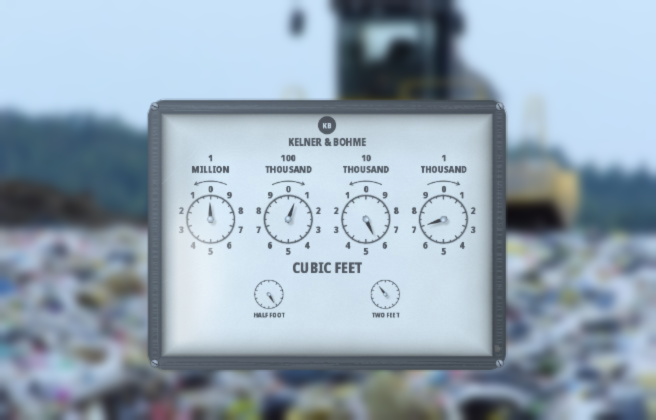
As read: 5700 (ft³)
